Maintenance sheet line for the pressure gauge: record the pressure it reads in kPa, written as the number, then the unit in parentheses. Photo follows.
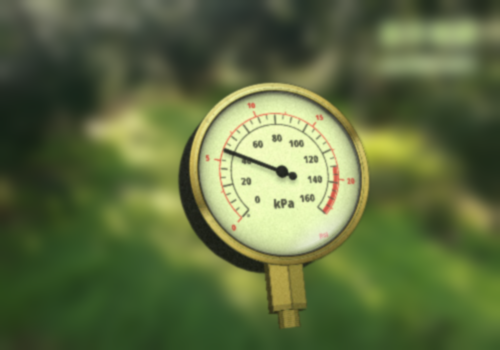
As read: 40 (kPa)
